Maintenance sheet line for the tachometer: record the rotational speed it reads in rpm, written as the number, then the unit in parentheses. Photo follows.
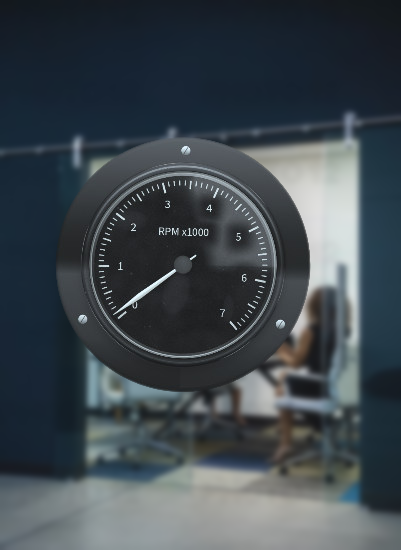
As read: 100 (rpm)
